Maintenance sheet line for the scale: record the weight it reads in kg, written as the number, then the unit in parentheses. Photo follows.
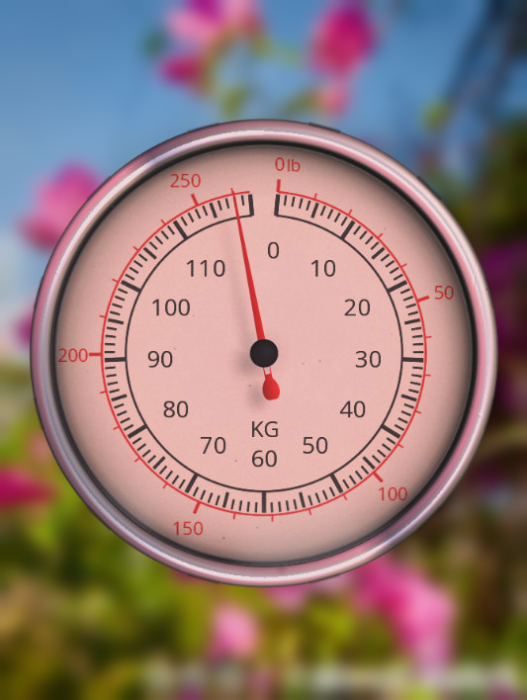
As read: 118 (kg)
